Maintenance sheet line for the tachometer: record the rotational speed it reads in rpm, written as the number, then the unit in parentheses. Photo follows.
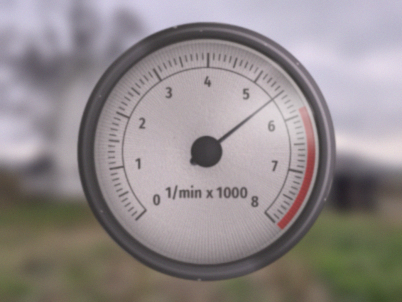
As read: 5500 (rpm)
